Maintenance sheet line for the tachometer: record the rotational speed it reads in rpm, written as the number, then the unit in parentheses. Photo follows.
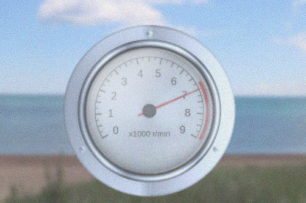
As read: 7000 (rpm)
